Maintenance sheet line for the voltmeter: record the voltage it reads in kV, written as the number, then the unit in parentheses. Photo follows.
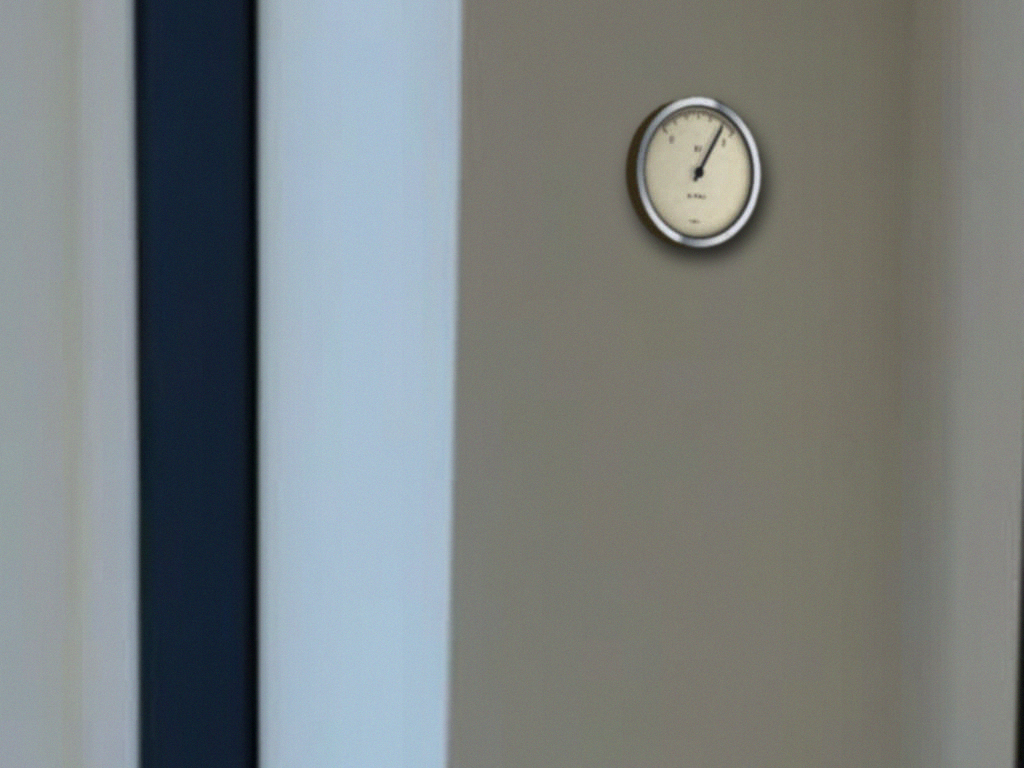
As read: 2.5 (kV)
